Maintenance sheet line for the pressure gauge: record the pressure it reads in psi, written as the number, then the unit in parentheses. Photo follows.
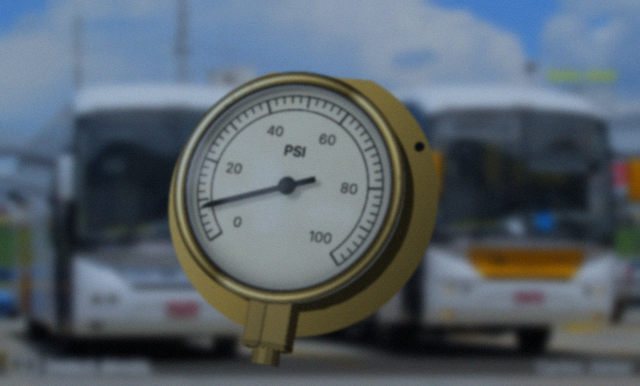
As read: 8 (psi)
